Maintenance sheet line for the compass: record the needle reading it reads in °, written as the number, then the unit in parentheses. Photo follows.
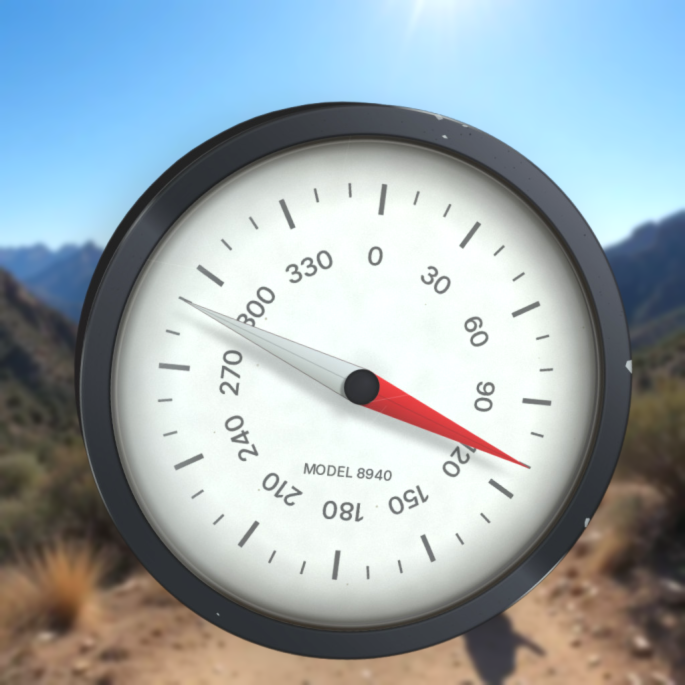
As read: 110 (°)
